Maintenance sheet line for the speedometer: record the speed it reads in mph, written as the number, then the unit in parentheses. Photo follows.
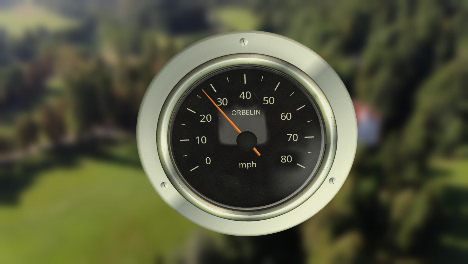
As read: 27.5 (mph)
